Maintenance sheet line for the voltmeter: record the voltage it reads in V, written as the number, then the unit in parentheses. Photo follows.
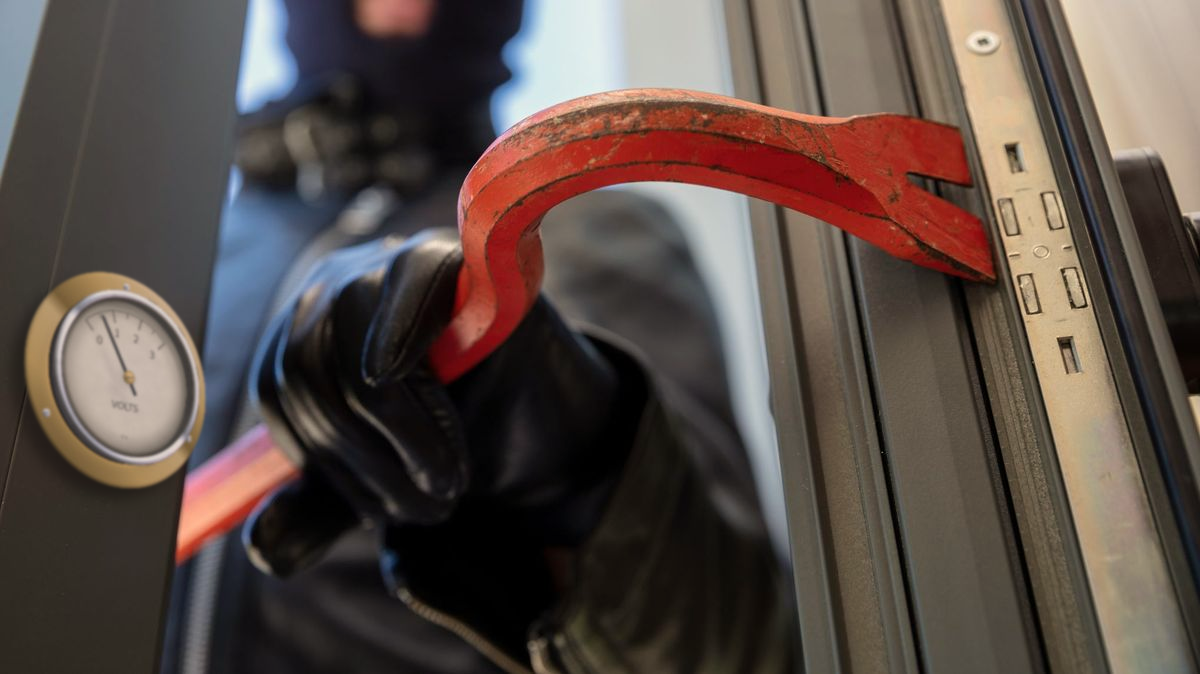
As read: 0.5 (V)
